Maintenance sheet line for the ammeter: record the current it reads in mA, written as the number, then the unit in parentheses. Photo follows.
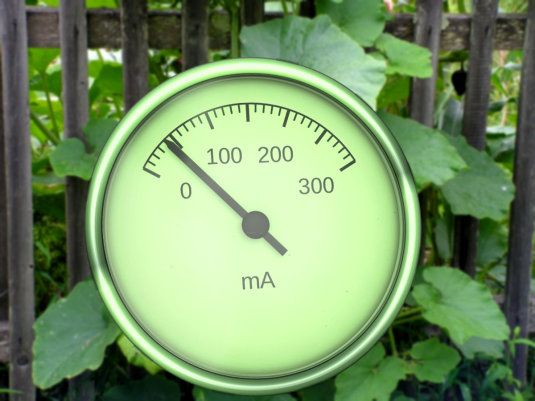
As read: 40 (mA)
